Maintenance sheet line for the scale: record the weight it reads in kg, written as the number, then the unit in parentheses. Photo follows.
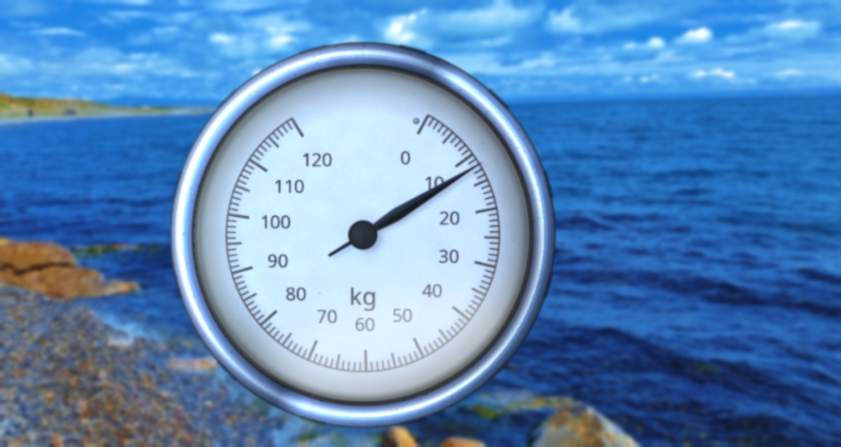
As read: 12 (kg)
